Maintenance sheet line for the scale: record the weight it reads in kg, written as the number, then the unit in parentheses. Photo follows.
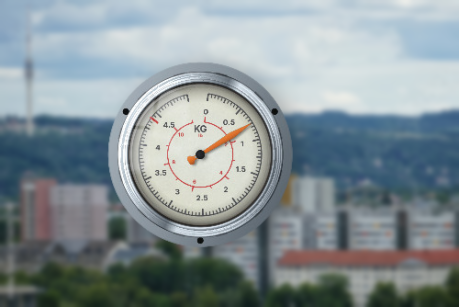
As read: 0.75 (kg)
